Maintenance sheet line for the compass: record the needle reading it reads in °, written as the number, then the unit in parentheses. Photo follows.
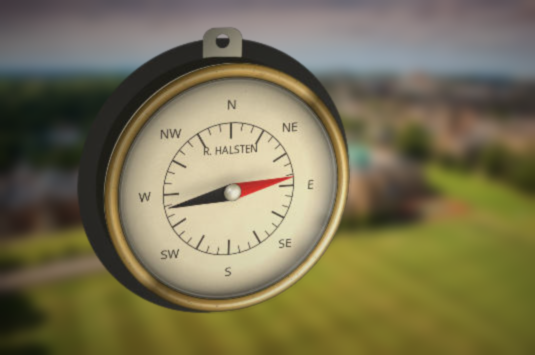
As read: 80 (°)
